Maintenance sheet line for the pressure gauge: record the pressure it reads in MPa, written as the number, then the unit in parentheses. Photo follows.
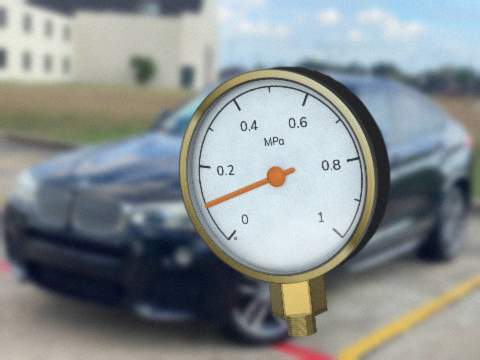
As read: 0.1 (MPa)
